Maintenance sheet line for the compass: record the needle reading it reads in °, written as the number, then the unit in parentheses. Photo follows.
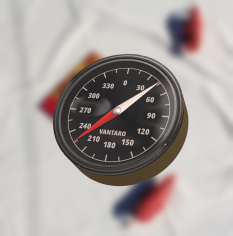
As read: 225 (°)
